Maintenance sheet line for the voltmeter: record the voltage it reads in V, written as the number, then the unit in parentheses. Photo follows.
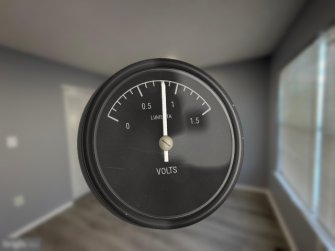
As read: 0.8 (V)
